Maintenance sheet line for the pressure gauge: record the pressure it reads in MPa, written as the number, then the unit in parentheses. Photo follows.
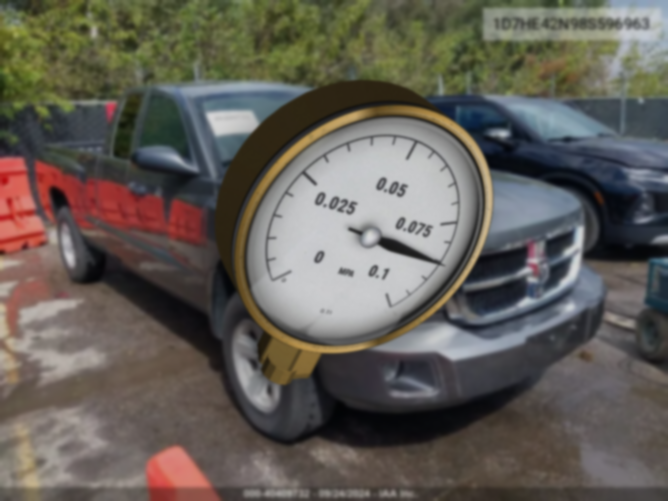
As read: 0.085 (MPa)
